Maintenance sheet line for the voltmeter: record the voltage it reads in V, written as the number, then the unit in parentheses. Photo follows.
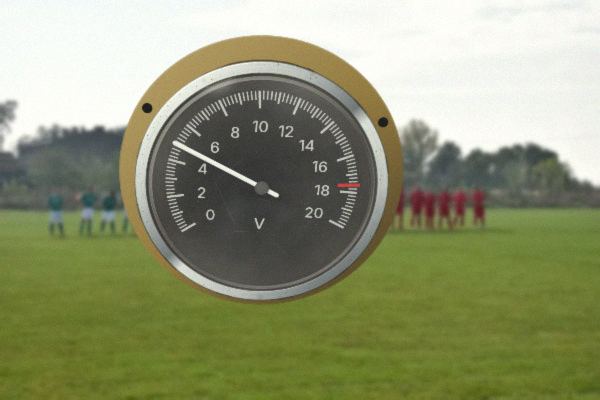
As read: 5 (V)
